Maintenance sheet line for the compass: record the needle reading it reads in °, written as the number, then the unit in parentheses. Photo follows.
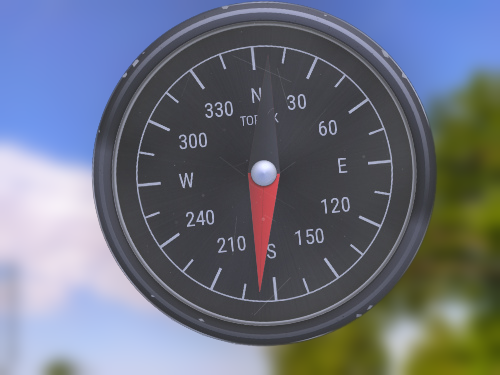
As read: 187.5 (°)
